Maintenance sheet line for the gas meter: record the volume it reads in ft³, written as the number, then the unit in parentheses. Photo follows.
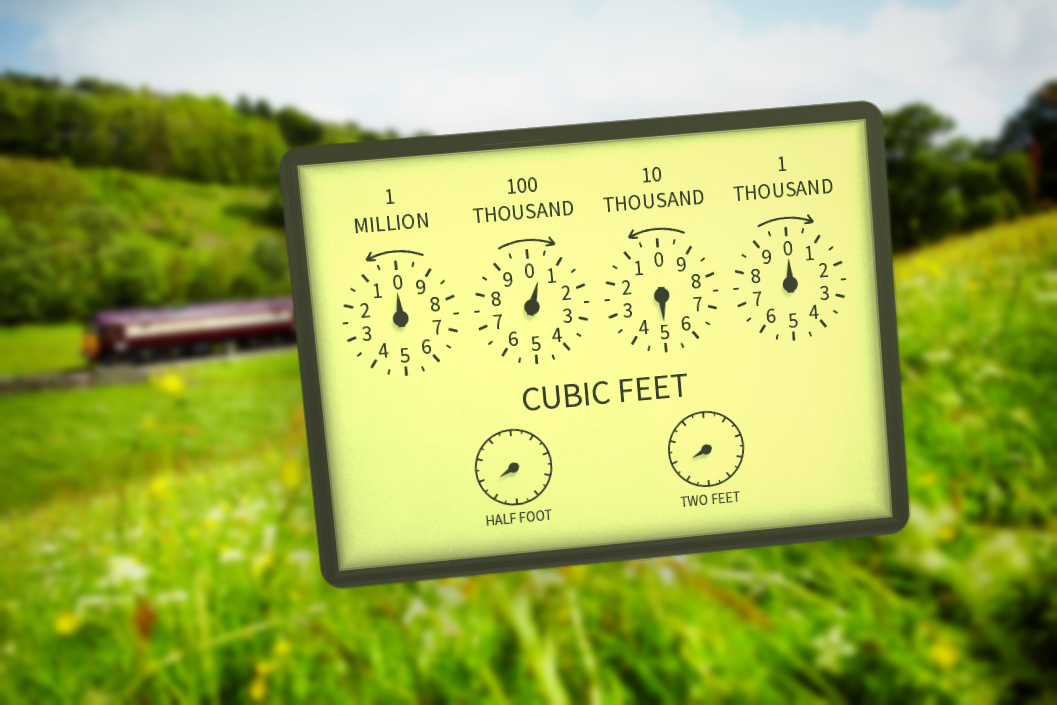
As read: 5000 (ft³)
